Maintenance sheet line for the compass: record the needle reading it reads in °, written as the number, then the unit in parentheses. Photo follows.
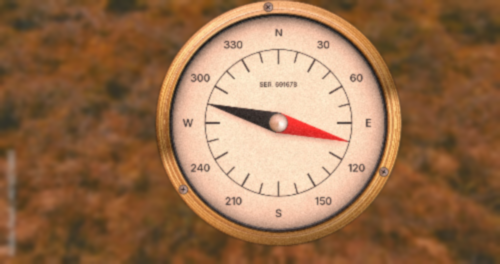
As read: 105 (°)
